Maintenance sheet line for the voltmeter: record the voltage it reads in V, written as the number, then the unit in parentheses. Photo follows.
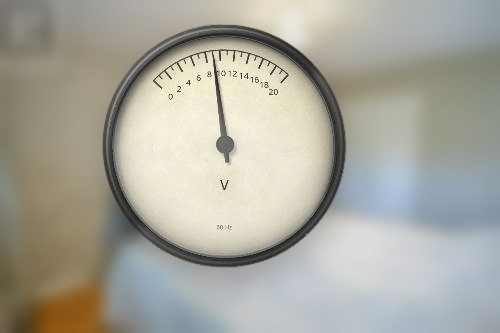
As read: 9 (V)
